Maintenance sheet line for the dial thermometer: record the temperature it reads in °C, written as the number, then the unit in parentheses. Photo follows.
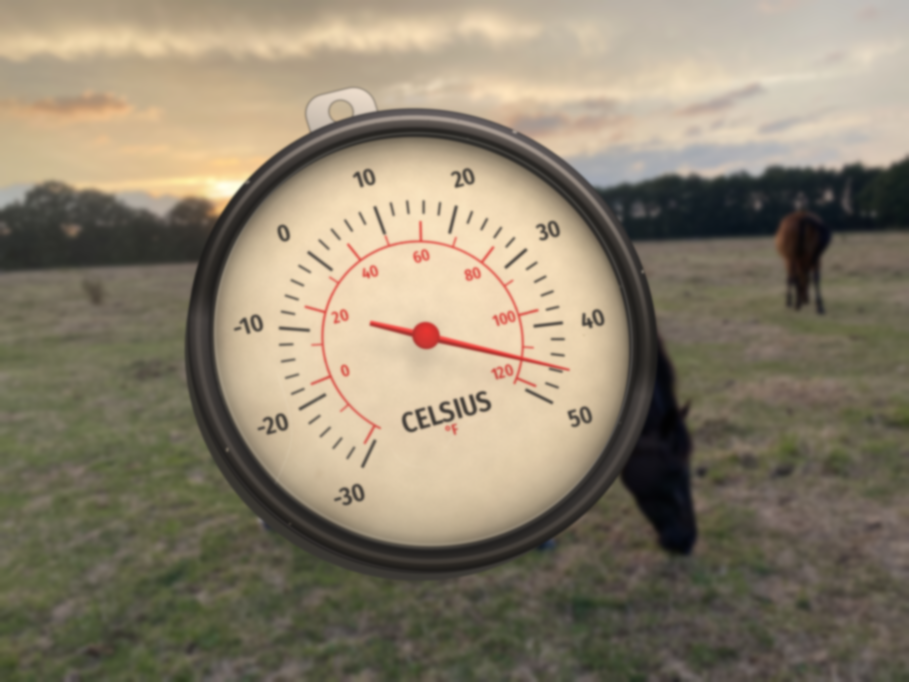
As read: 46 (°C)
